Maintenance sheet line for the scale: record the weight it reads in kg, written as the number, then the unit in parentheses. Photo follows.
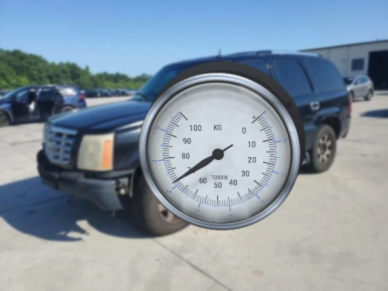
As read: 70 (kg)
